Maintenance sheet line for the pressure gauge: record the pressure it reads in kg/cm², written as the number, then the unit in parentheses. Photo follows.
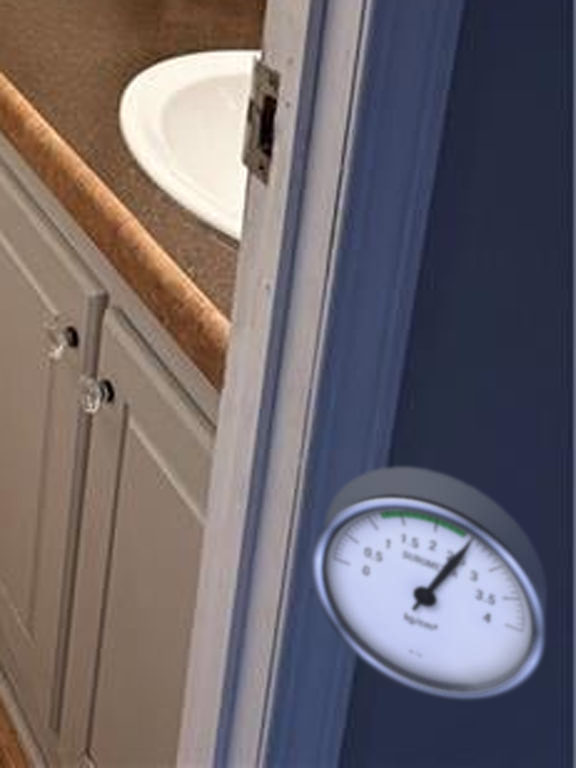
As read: 2.5 (kg/cm²)
